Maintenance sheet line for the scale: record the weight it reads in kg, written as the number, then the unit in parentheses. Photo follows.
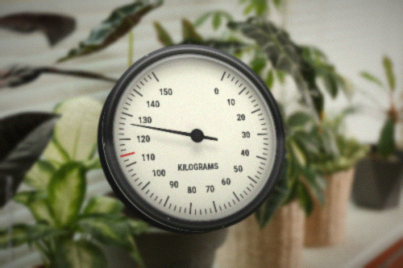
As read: 126 (kg)
